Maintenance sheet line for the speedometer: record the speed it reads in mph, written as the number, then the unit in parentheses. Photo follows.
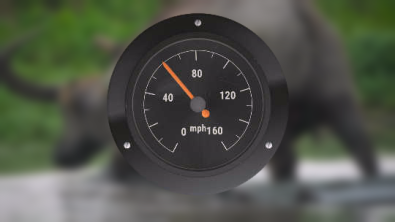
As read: 60 (mph)
